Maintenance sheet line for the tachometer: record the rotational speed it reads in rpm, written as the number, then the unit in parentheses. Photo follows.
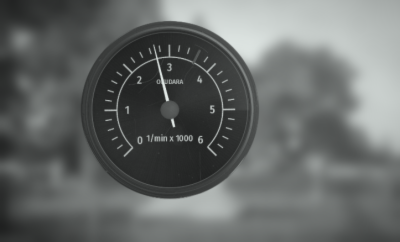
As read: 2700 (rpm)
